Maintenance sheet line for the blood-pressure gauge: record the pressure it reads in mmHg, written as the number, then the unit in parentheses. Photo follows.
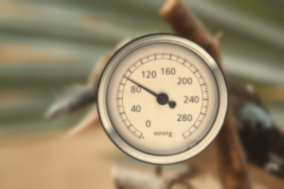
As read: 90 (mmHg)
